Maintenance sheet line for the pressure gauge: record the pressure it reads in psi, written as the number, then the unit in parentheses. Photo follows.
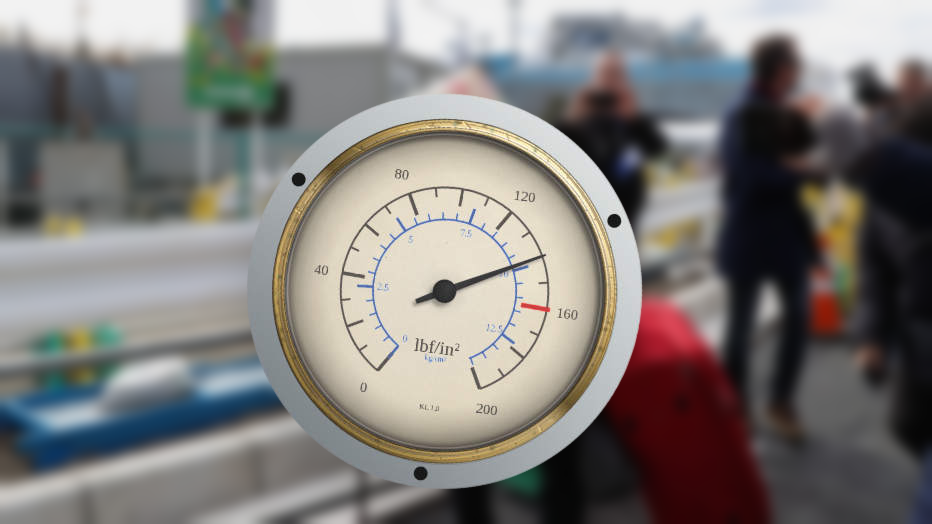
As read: 140 (psi)
